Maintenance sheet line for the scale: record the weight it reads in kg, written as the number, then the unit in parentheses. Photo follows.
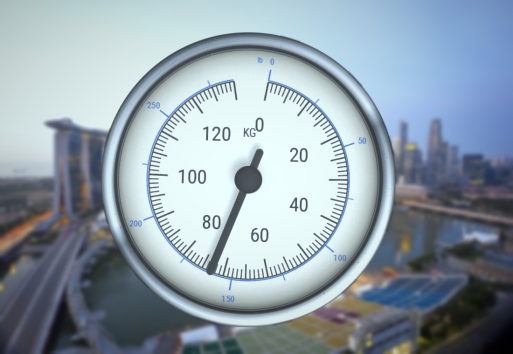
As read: 73 (kg)
